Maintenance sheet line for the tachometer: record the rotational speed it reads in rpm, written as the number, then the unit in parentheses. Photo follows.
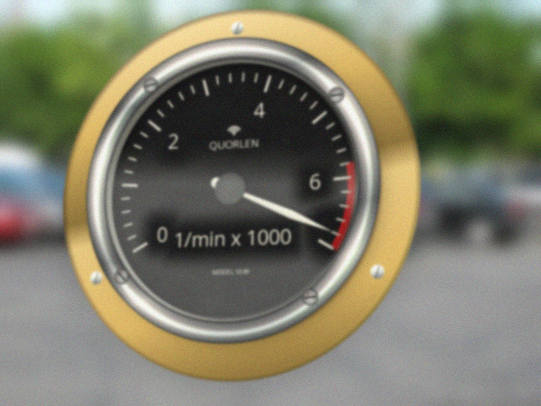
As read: 6800 (rpm)
